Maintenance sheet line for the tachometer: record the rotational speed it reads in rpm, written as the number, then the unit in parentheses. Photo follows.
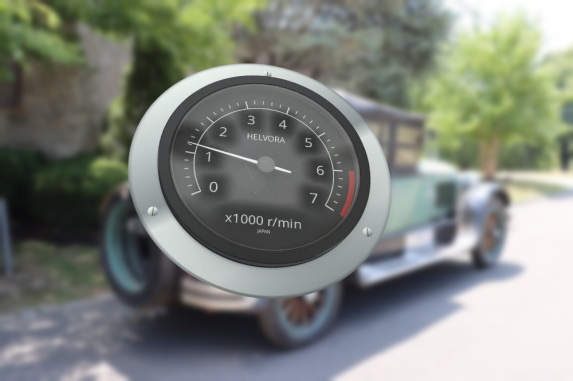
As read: 1200 (rpm)
